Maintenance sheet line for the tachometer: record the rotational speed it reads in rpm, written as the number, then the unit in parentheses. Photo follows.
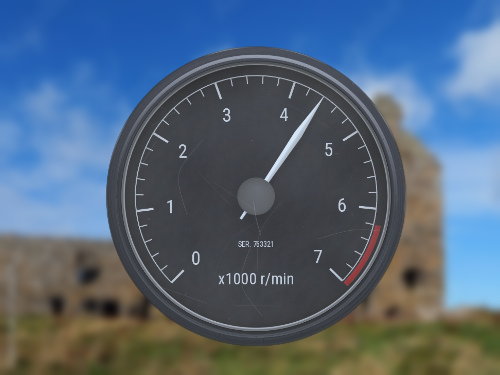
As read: 4400 (rpm)
